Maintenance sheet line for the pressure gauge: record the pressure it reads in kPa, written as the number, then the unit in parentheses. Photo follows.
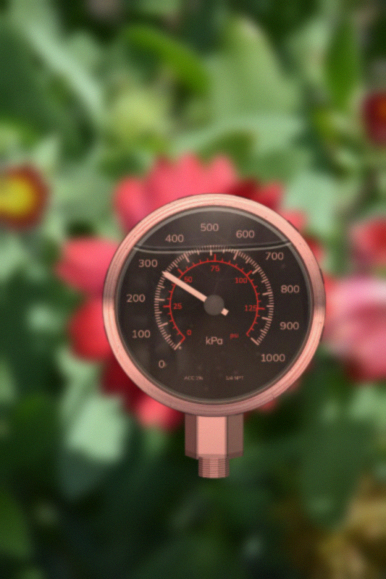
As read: 300 (kPa)
